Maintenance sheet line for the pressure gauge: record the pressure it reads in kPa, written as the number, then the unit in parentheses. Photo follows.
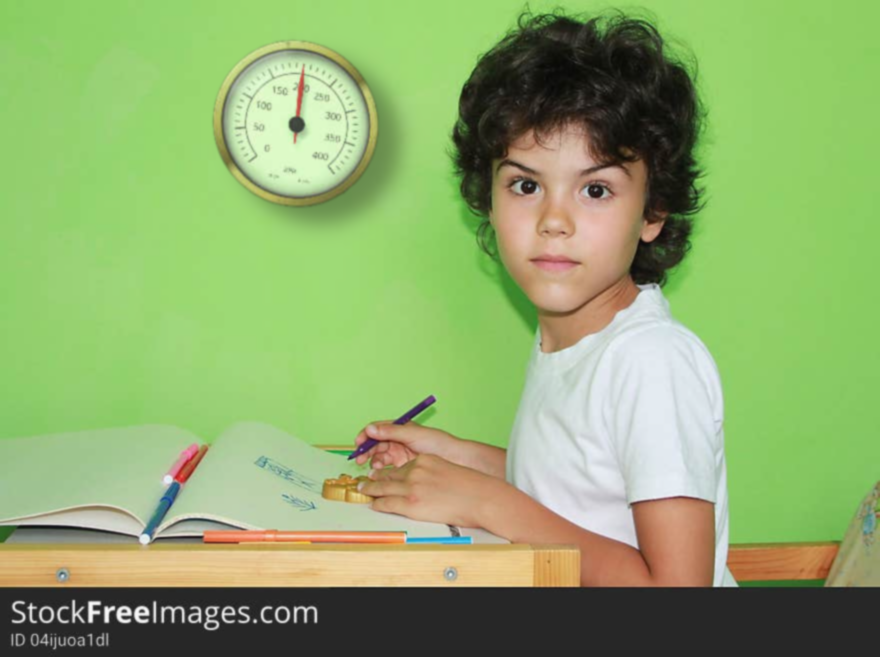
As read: 200 (kPa)
